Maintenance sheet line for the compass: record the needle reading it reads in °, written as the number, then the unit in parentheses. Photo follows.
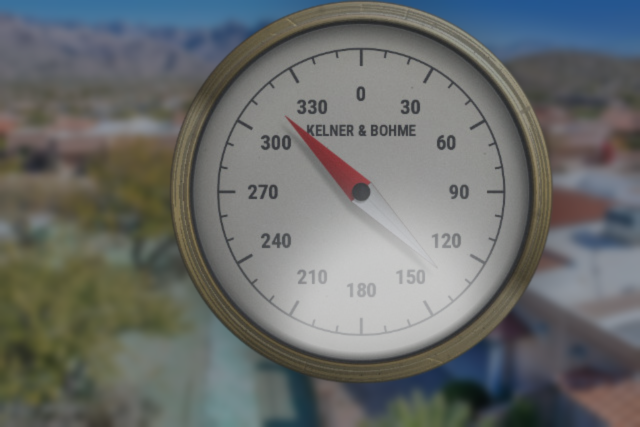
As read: 315 (°)
